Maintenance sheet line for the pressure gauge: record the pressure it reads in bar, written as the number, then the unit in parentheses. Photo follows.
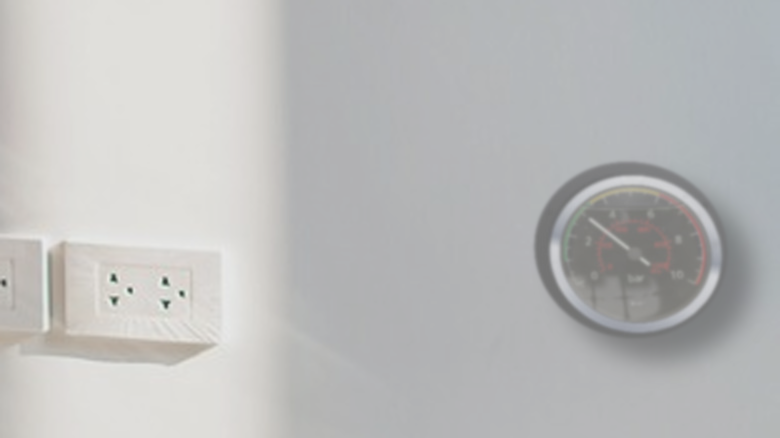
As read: 3 (bar)
